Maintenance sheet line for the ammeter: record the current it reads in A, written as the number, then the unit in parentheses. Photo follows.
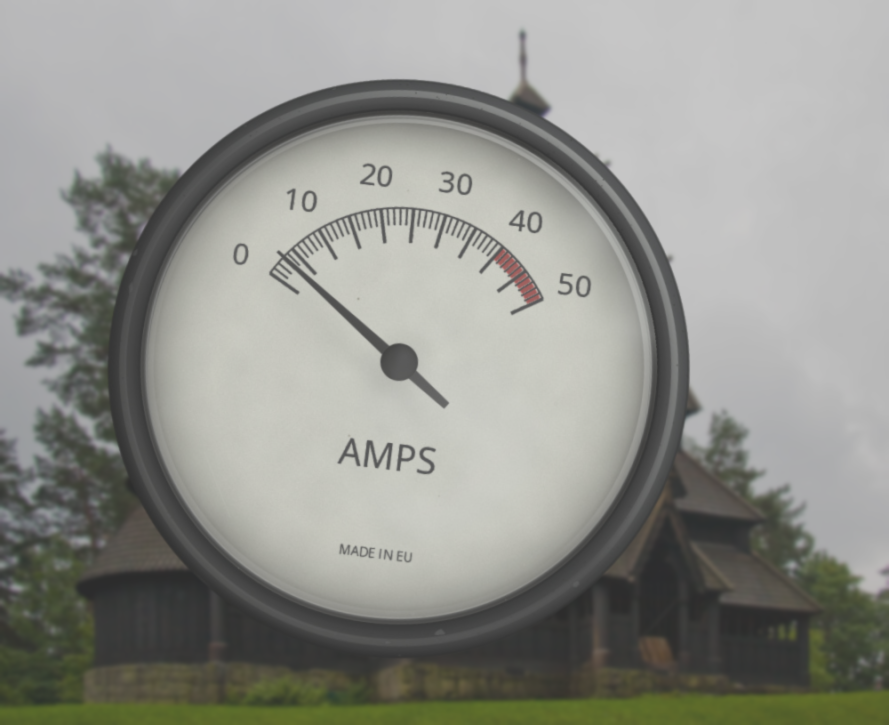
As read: 3 (A)
